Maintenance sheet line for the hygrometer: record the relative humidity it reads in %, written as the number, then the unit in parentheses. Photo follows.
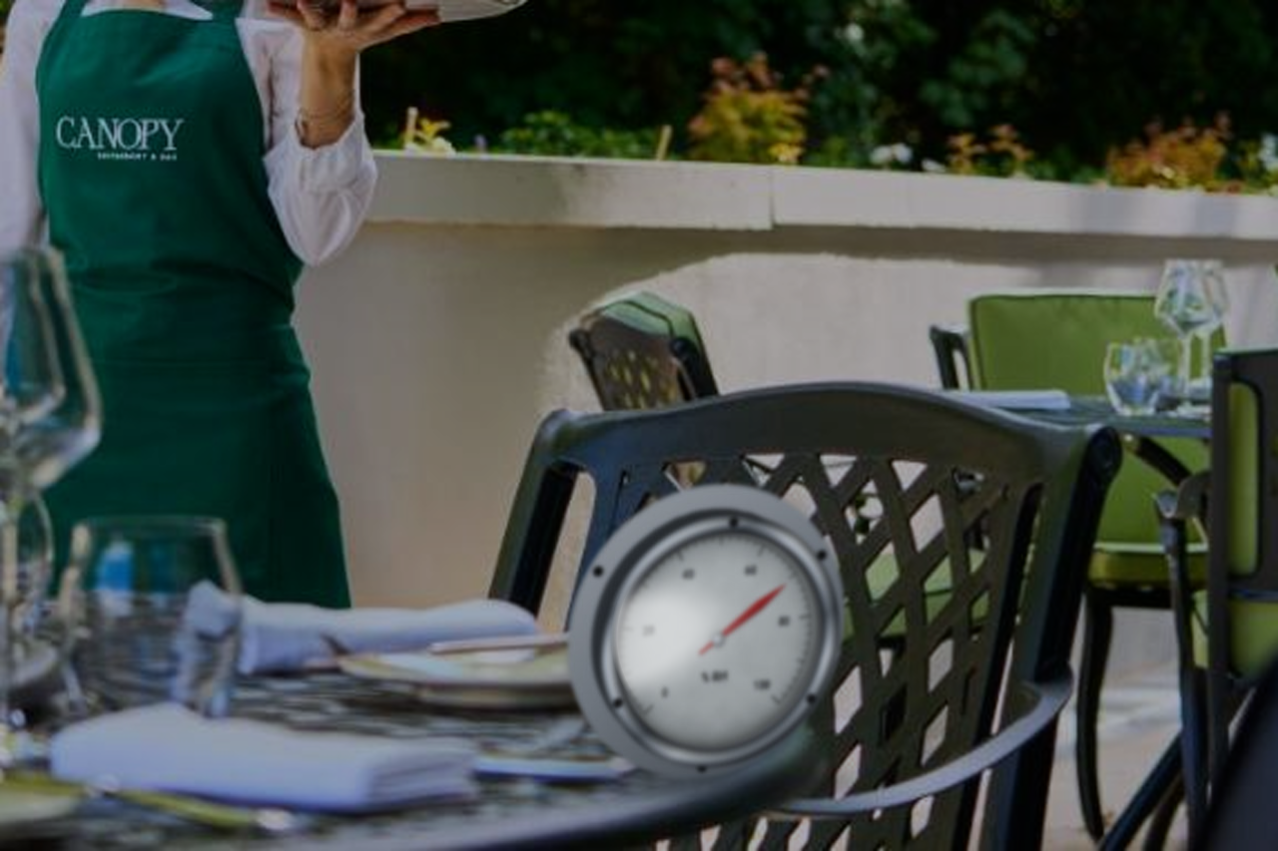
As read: 70 (%)
